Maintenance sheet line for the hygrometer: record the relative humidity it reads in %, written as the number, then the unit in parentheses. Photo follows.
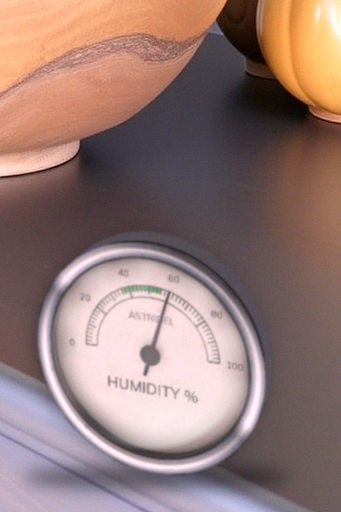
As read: 60 (%)
